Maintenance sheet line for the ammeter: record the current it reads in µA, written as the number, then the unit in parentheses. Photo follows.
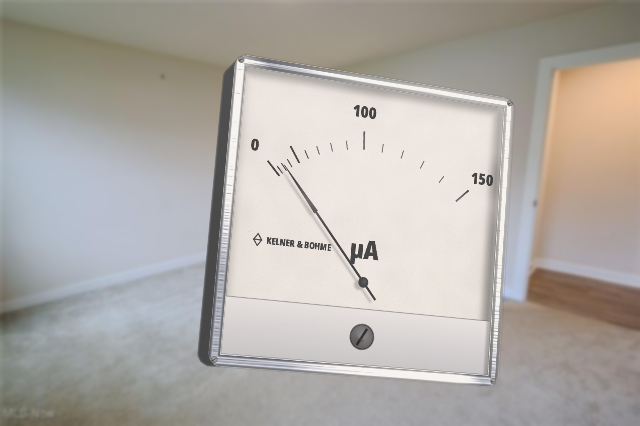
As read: 30 (µA)
